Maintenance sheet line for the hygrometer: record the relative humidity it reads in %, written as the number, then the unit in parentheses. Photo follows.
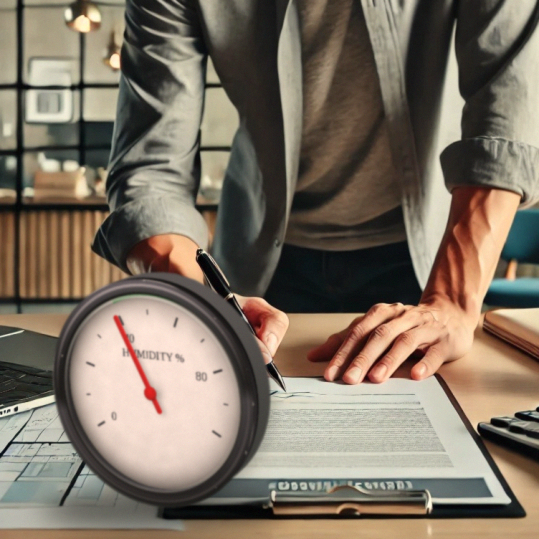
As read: 40 (%)
